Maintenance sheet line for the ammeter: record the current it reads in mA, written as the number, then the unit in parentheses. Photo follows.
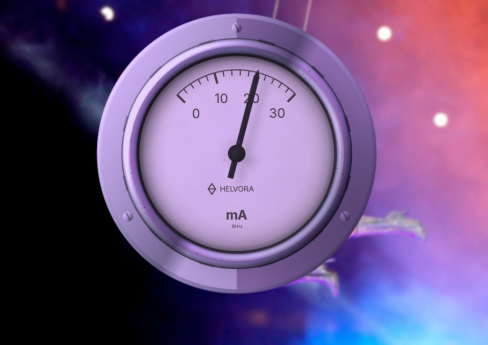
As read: 20 (mA)
